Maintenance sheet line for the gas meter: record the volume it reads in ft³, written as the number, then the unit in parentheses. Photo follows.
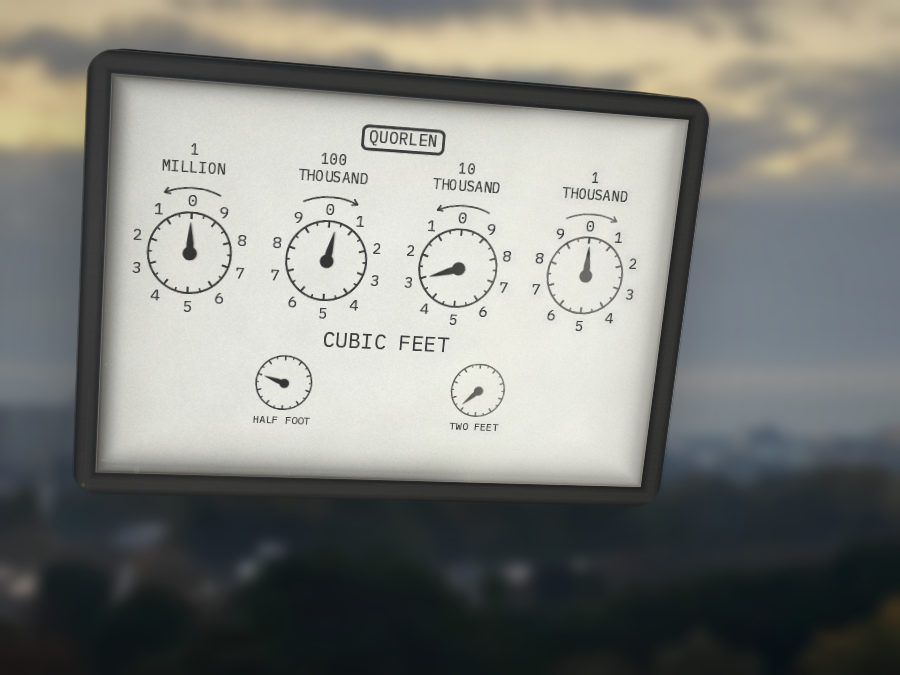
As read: 3000 (ft³)
